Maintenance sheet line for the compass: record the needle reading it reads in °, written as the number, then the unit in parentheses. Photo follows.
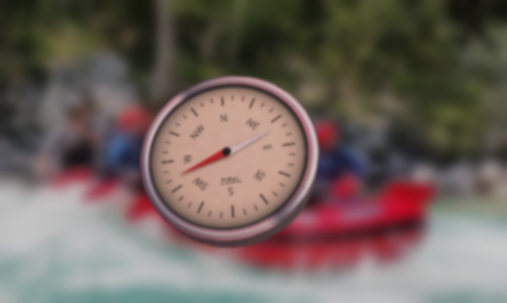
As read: 250 (°)
